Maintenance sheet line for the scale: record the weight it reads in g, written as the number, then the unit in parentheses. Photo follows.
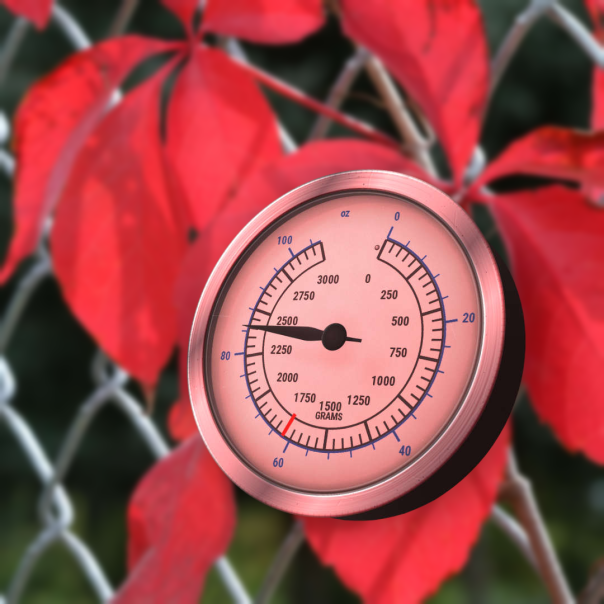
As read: 2400 (g)
